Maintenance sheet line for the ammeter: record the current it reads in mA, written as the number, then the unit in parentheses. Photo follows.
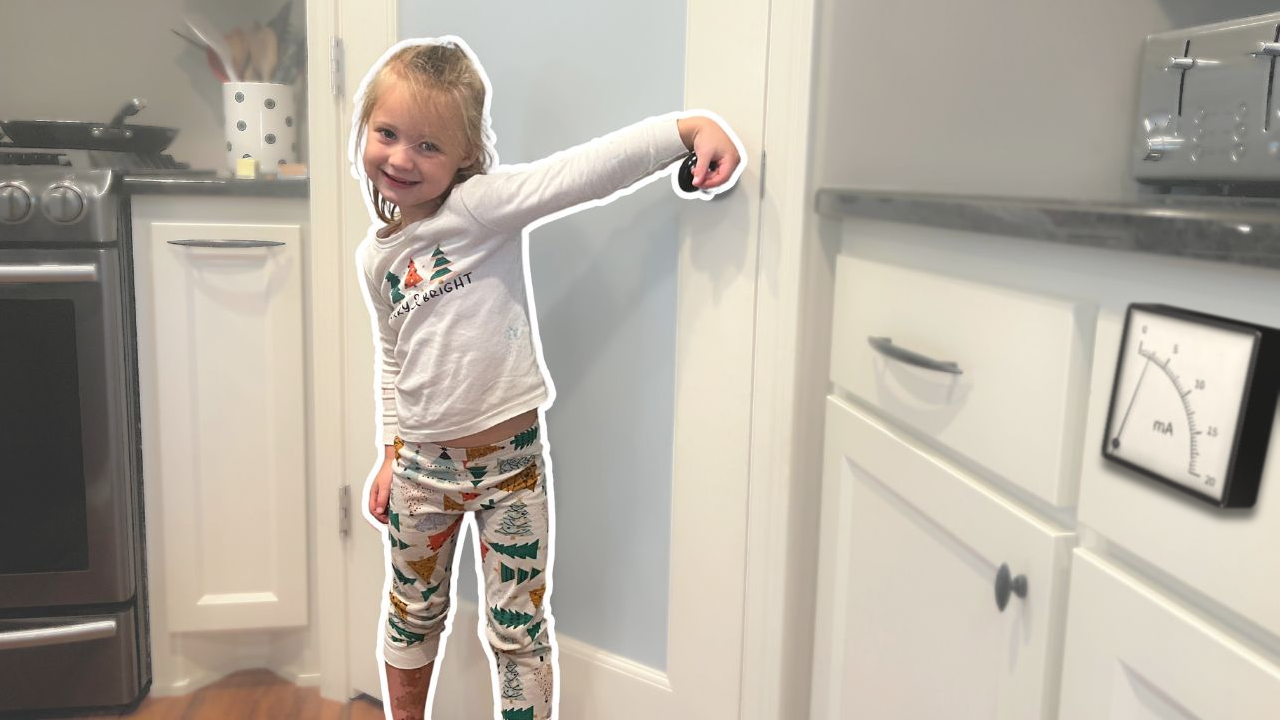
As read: 2.5 (mA)
